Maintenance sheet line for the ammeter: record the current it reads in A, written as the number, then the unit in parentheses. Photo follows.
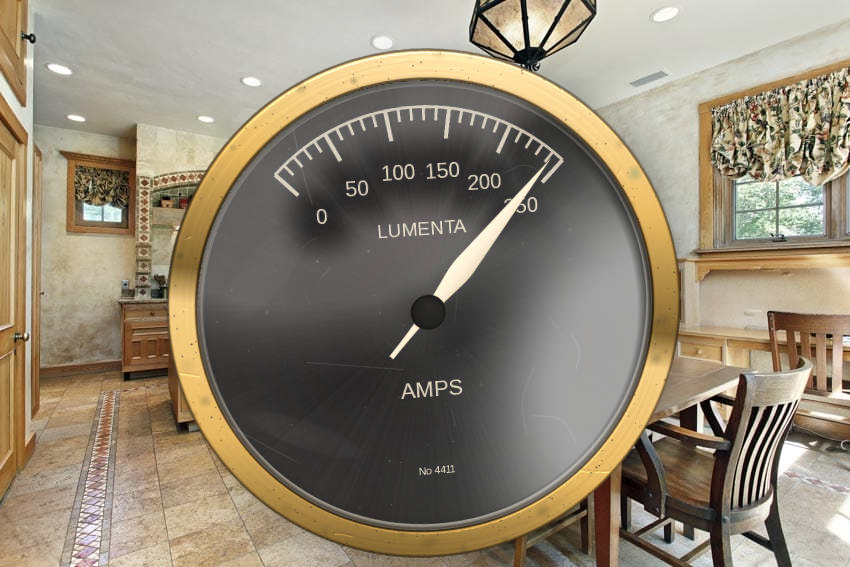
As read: 240 (A)
